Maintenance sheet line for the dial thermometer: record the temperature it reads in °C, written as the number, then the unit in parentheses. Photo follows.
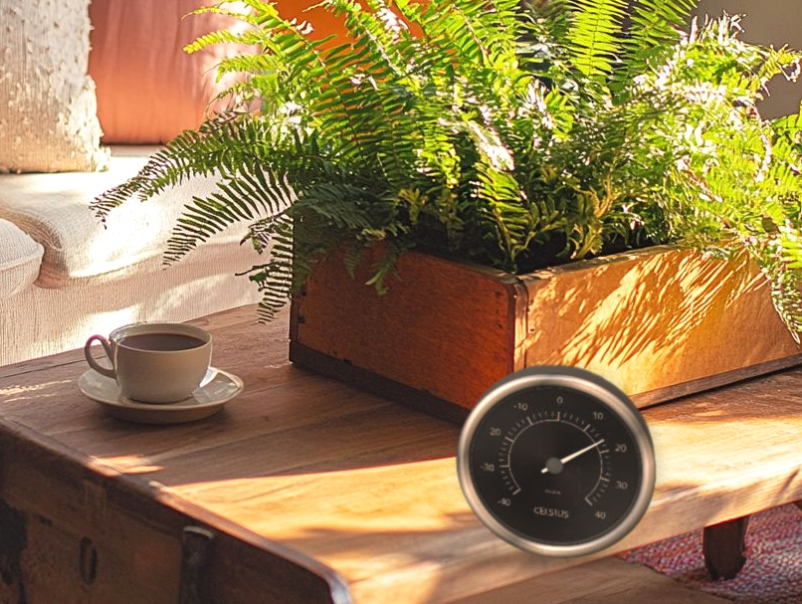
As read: 16 (°C)
